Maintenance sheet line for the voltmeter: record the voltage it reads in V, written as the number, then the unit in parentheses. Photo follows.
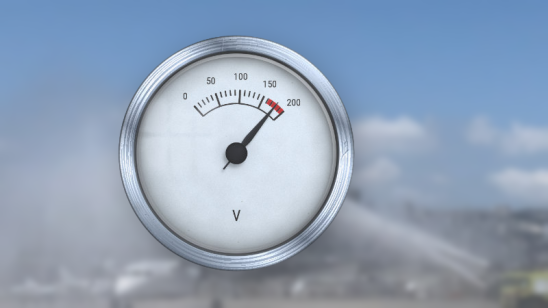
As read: 180 (V)
